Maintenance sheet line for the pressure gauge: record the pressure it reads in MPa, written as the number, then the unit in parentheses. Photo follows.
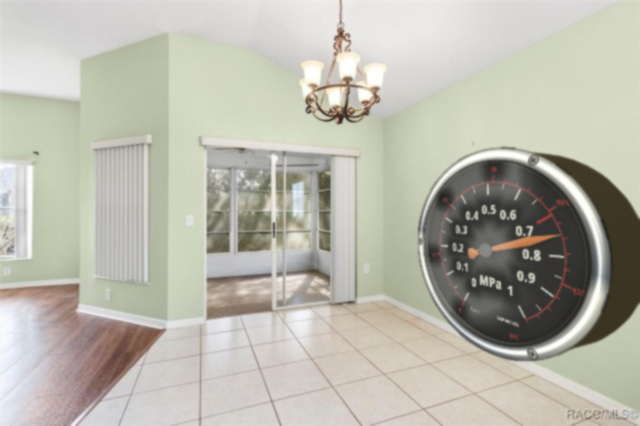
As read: 0.75 (MPa)
